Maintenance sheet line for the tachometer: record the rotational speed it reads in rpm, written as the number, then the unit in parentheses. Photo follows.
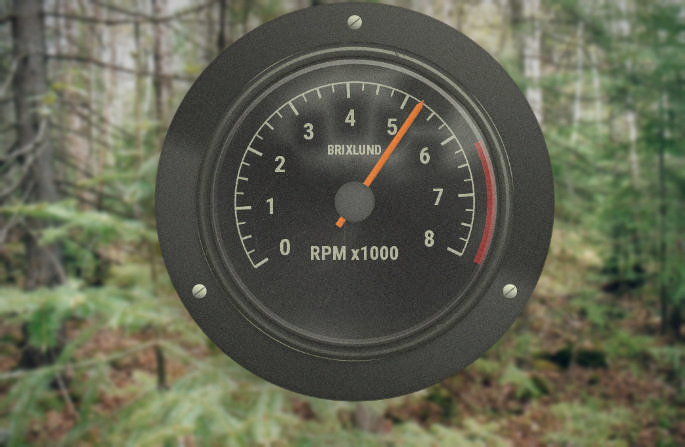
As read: 5250 (rpm)
